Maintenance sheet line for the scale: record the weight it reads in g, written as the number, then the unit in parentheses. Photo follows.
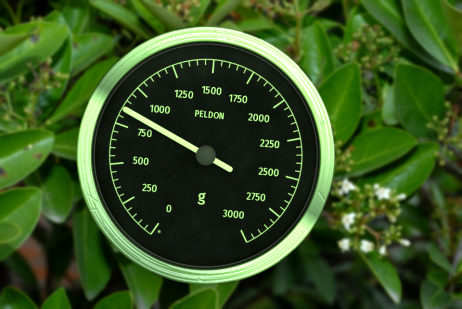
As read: 850 (g)
